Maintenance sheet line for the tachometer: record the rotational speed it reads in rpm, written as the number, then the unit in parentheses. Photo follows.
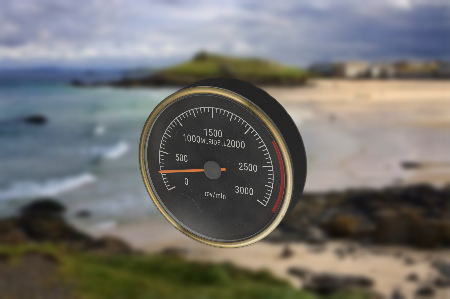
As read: 250 (rpm)
